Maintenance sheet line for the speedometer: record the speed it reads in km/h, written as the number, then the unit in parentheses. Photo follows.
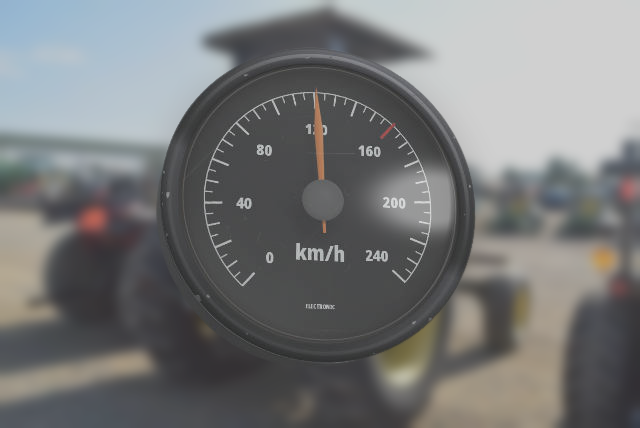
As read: 120 (km/h)
